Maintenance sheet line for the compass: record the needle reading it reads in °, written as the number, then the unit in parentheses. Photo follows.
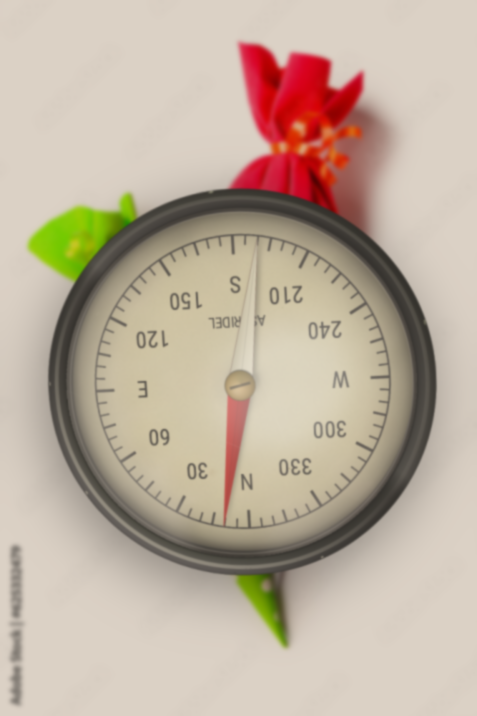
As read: 10 (°)
